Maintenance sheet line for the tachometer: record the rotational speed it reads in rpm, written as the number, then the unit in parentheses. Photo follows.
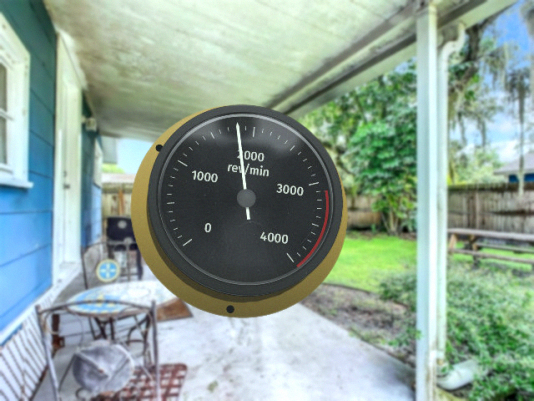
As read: 1800 (rpm)
